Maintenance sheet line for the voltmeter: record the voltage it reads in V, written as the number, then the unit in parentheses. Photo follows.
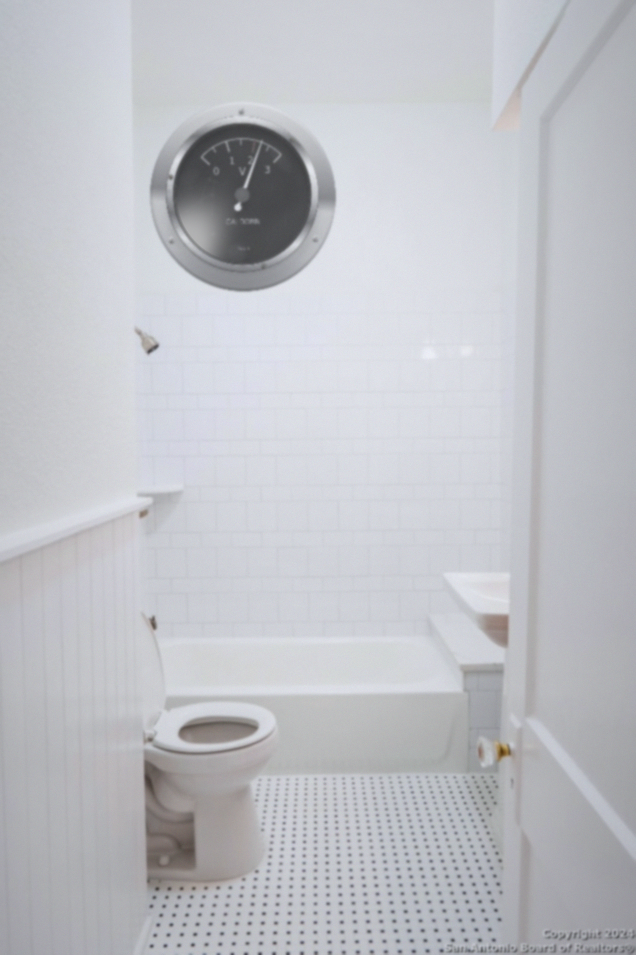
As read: 2.25 (V)
